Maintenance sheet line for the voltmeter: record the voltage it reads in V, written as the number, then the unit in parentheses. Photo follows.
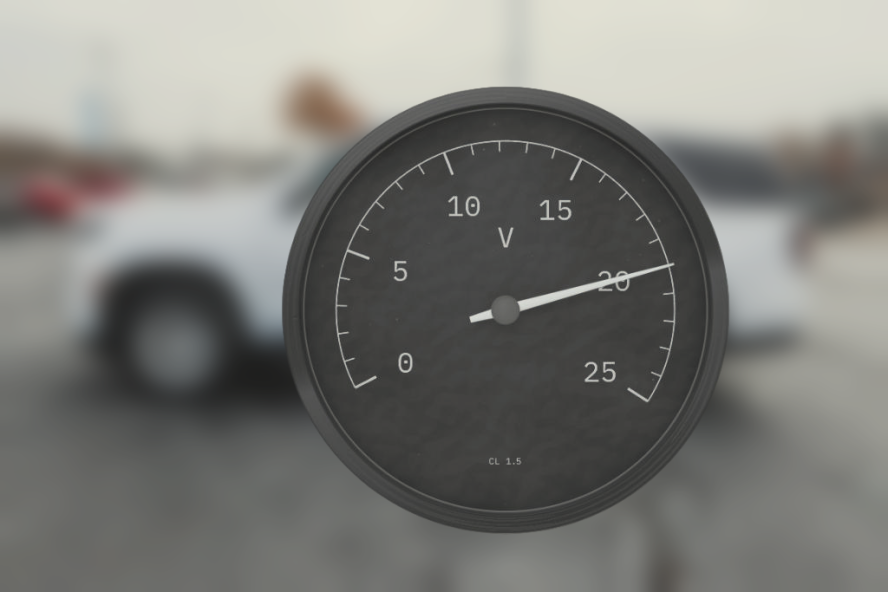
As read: 20 (V)
